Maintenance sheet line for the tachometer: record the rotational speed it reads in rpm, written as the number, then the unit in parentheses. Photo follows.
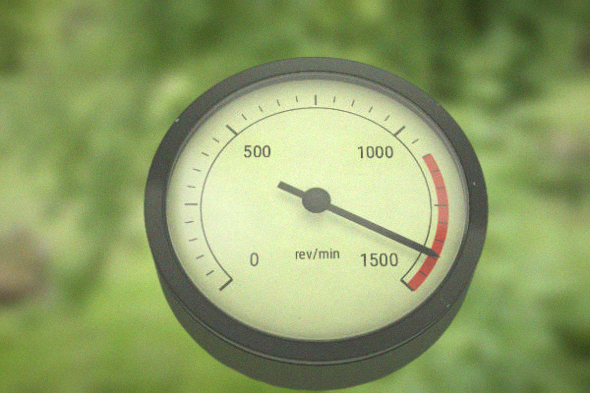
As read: 1400 (rpm)
